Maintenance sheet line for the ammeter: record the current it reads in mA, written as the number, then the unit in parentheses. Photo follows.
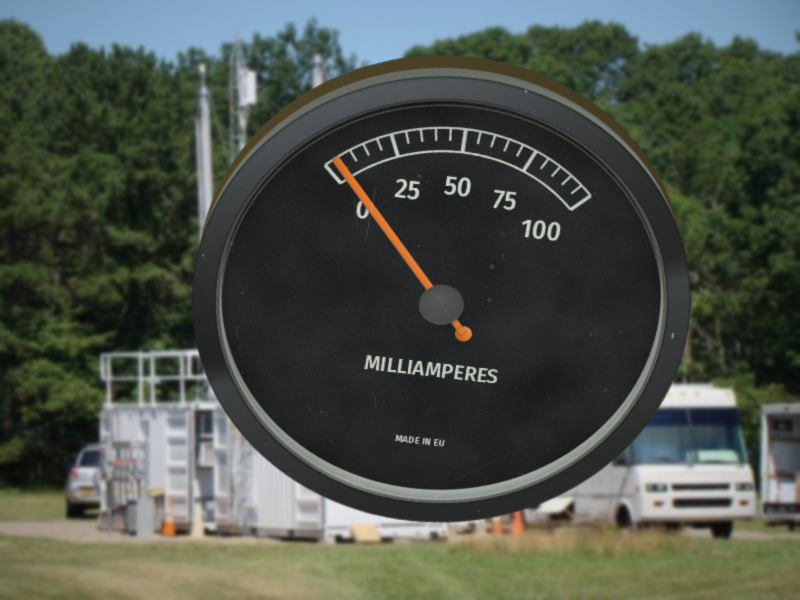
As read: 5 (mA)
